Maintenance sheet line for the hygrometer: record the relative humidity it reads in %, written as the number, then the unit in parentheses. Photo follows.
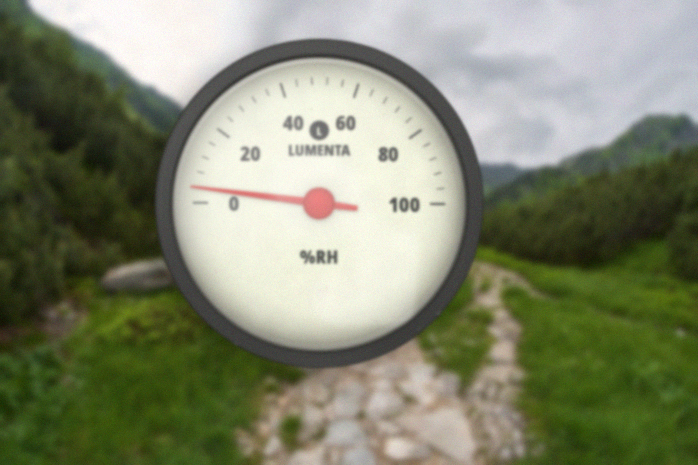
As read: 4 (%)
